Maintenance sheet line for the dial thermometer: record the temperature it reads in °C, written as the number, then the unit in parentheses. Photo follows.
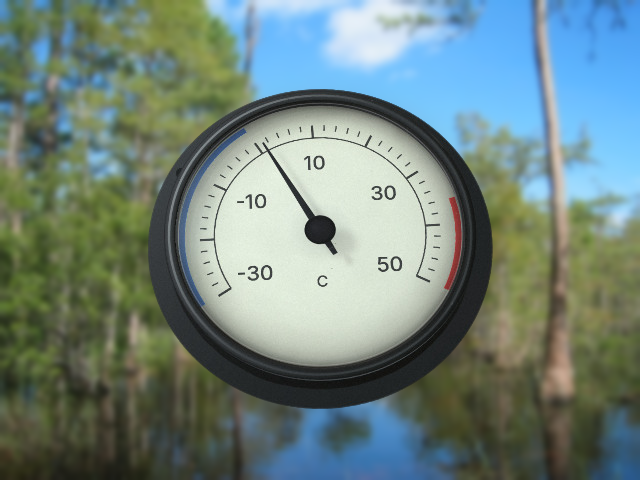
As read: 1 (°C)
